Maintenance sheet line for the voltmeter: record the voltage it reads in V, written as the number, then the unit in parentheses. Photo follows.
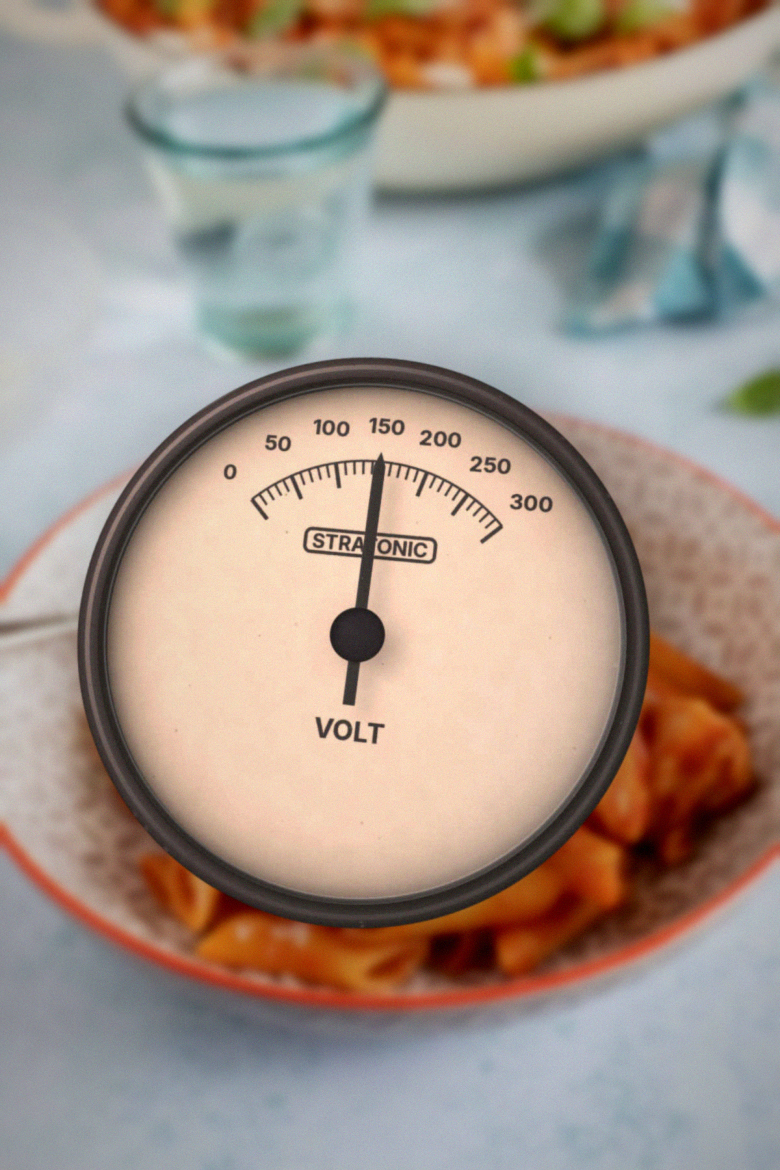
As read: 150 (V)
